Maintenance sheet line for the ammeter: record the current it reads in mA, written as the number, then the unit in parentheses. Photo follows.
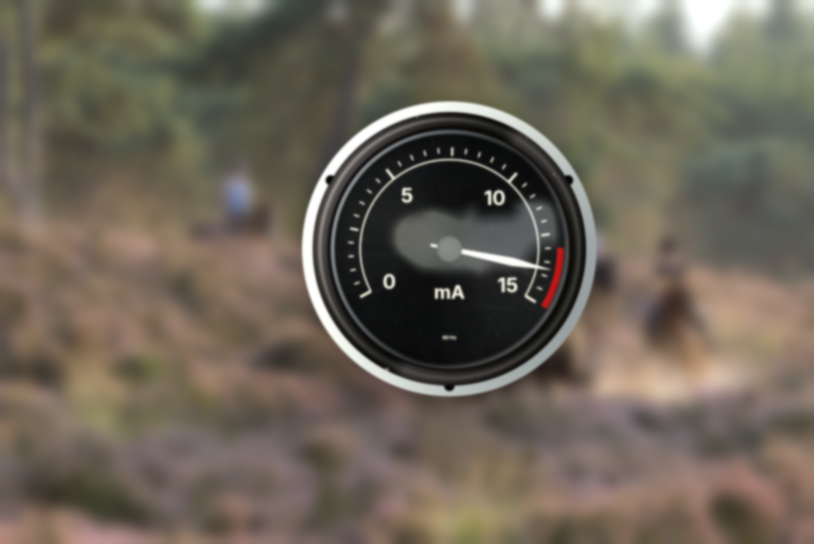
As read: 13.75 (mA)
